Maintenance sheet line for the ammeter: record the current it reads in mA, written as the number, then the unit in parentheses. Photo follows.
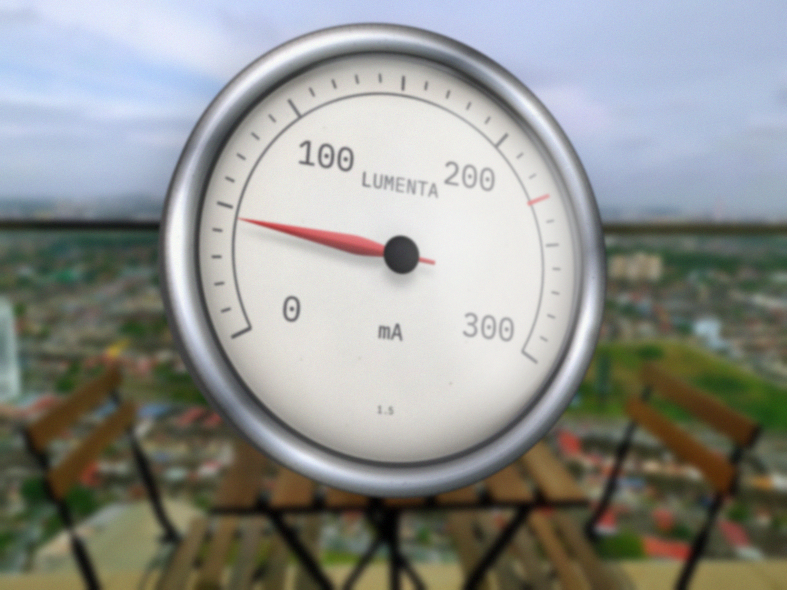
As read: 45 (mA)
